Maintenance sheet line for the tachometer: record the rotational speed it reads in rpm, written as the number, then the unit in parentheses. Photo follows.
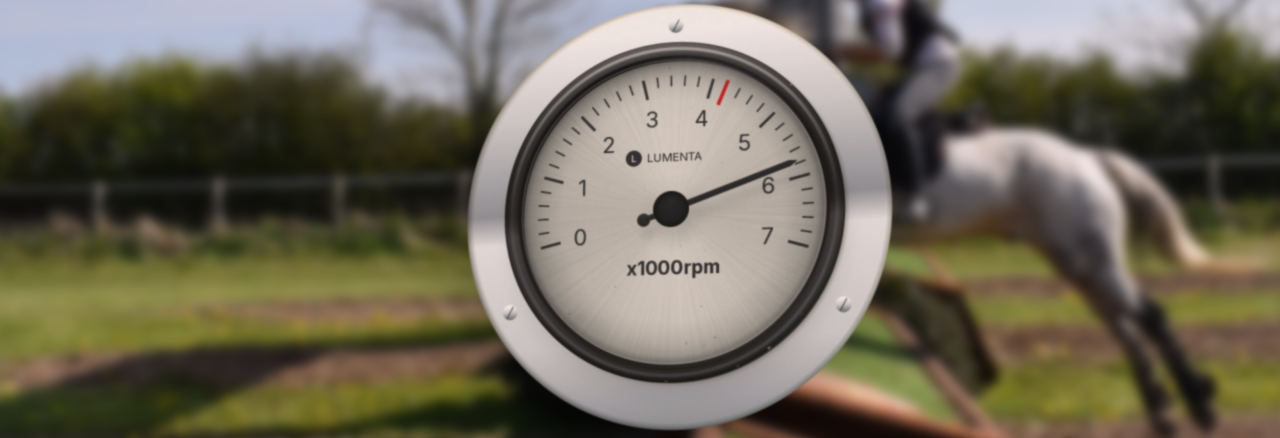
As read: 5800 (rpm)
